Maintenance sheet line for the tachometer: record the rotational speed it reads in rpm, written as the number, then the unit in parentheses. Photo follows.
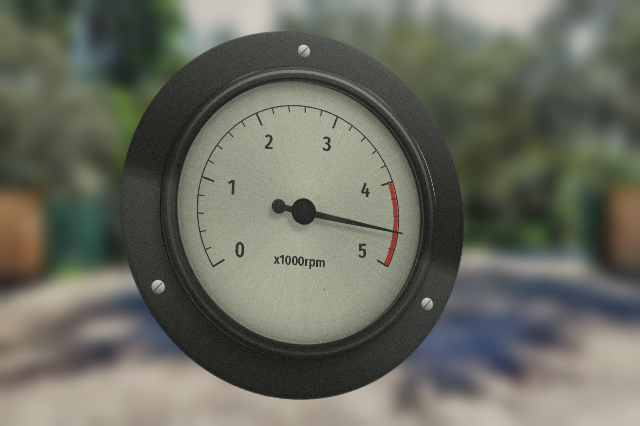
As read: 4600 (rpm)
